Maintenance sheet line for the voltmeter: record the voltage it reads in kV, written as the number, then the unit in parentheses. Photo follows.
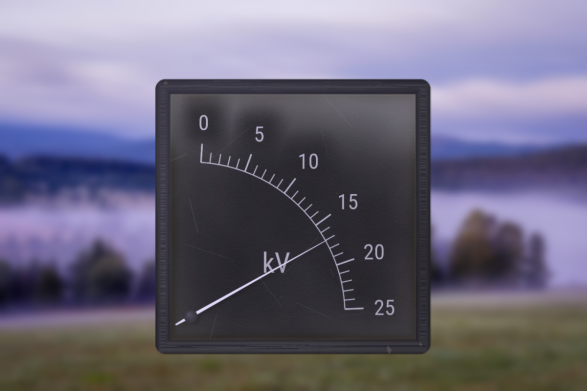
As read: 17 (kV)
